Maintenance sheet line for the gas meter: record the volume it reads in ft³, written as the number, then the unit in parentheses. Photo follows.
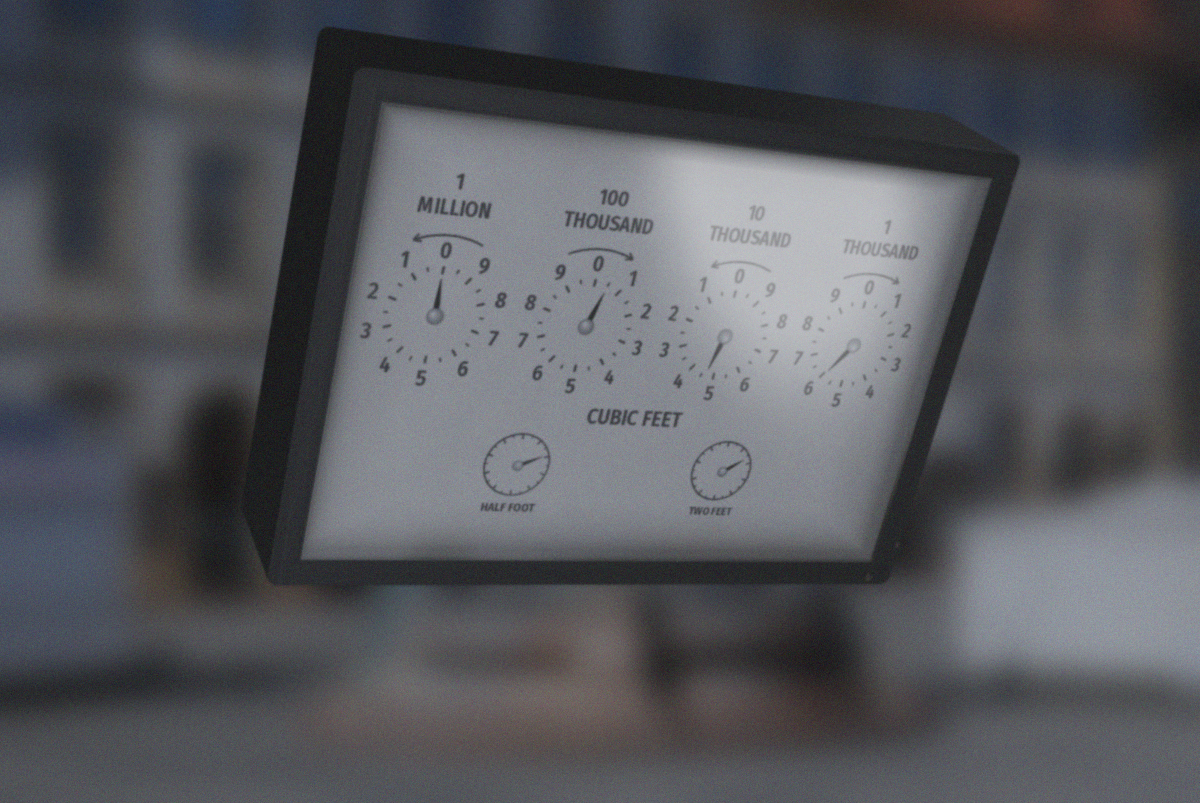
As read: 4600 (ft³)
